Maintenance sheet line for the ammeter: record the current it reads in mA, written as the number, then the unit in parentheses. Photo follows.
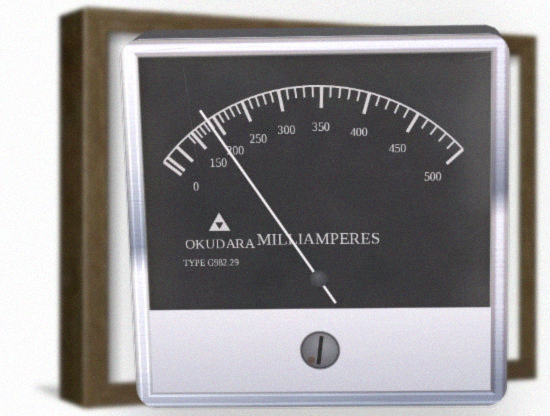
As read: 190 (mA)
